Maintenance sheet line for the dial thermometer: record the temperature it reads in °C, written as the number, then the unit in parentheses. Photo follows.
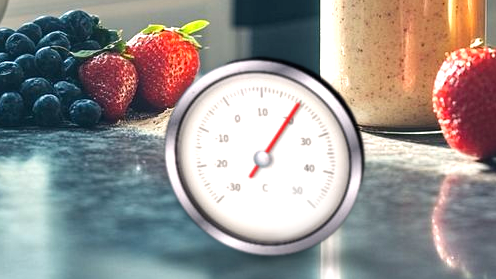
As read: 20 (°C)
